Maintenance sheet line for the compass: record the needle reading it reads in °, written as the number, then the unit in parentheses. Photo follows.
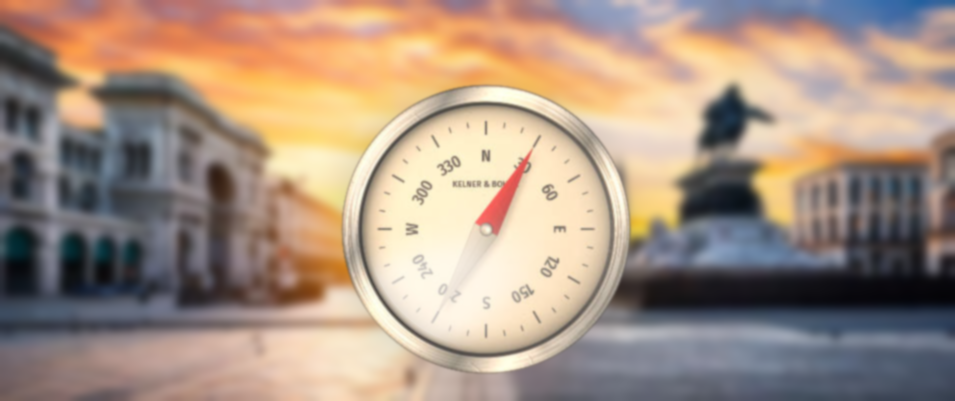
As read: 30 (°)
